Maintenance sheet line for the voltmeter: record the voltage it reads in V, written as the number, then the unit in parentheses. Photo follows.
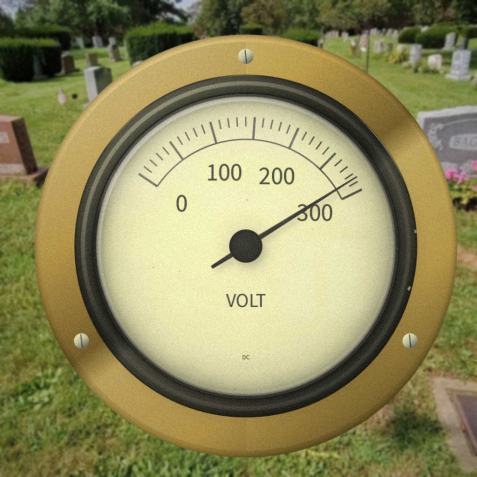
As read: 285 (V)
